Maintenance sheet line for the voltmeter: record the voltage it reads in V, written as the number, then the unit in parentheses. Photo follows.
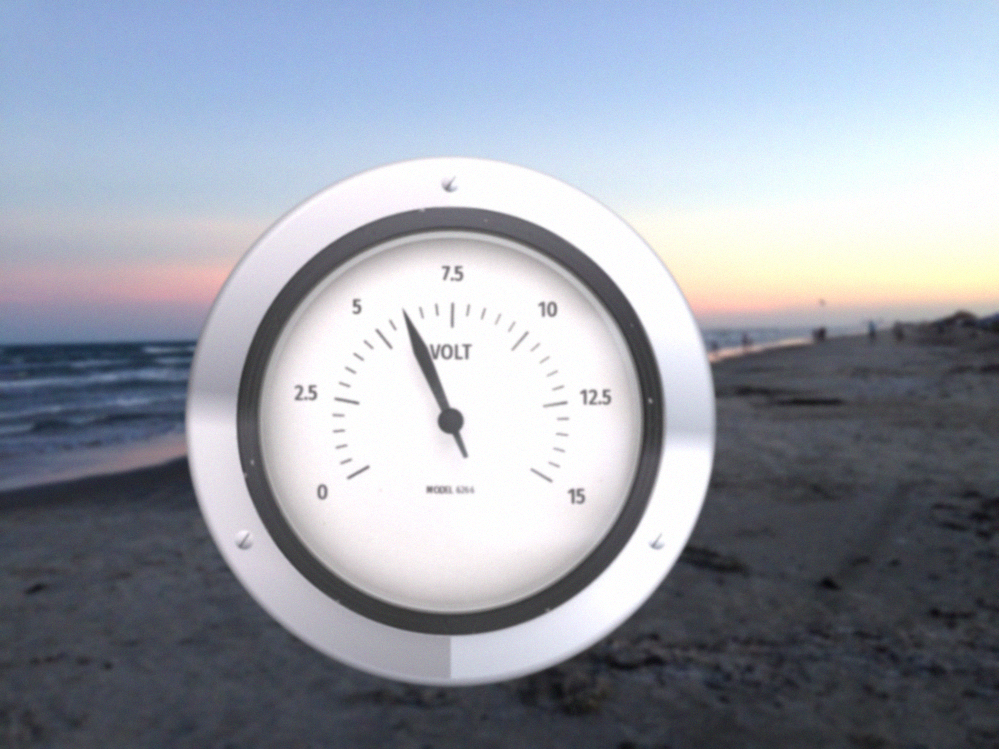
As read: 6 (V)
